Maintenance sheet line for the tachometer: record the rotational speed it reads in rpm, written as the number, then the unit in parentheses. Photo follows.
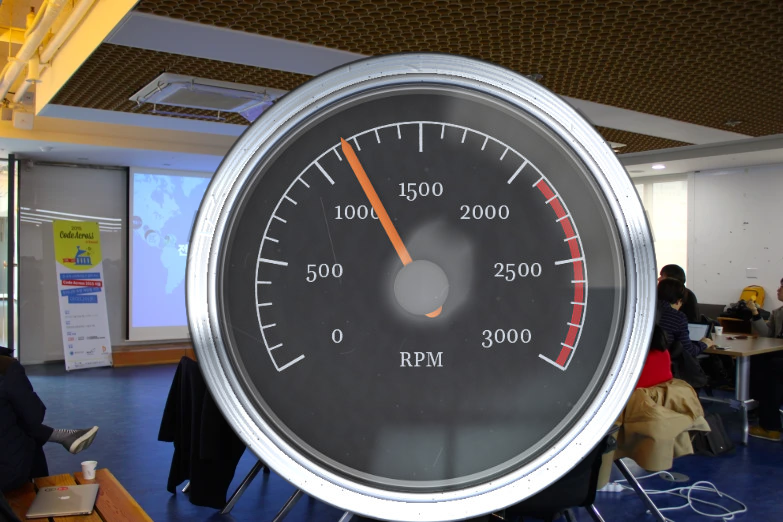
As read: 1150 (rpm)
